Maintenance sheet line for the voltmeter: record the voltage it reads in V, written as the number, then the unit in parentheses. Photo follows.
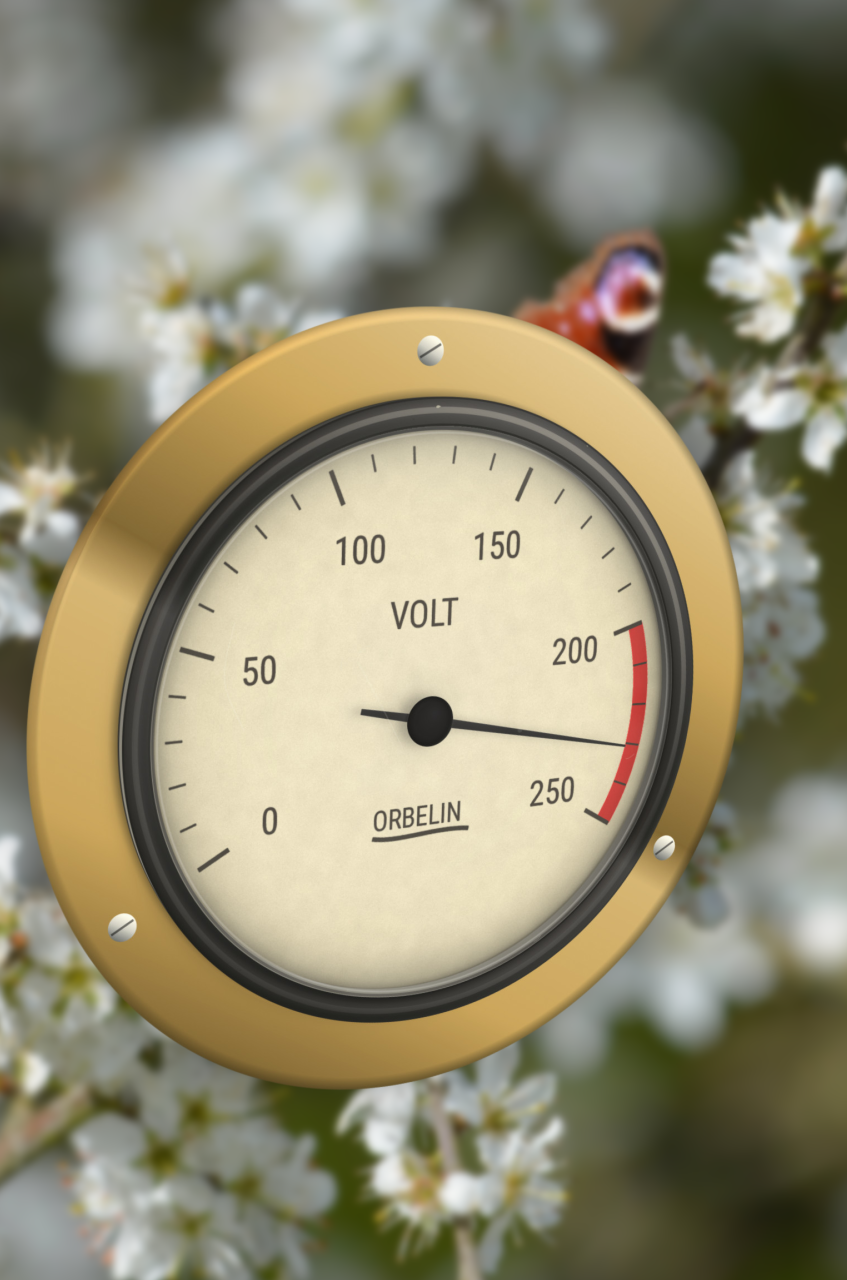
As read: 230 (V)
